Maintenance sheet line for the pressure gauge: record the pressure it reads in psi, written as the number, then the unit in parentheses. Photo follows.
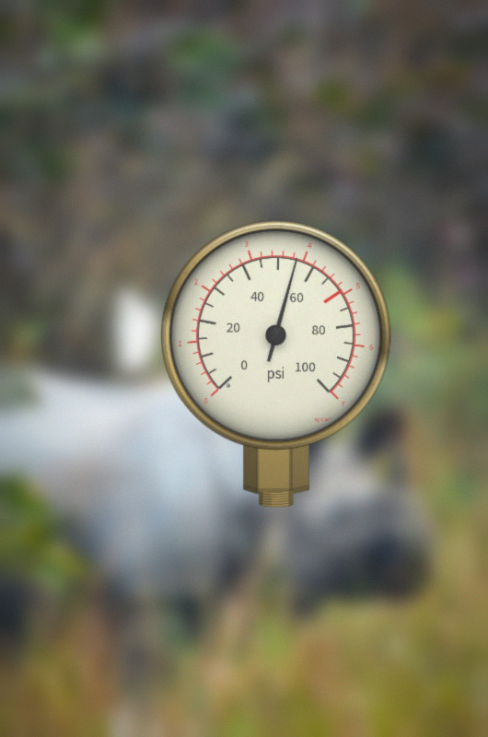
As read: 55 (psi)
